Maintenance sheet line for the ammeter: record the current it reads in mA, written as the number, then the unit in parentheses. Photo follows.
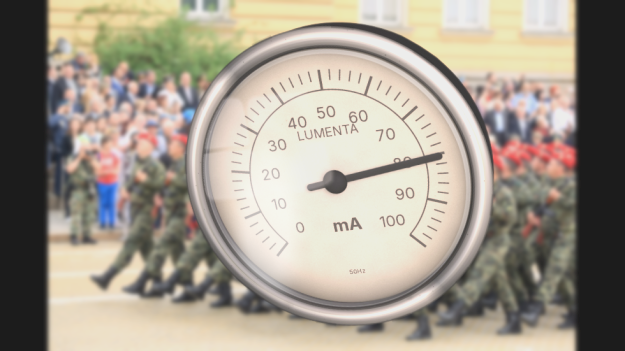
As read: 80 (mA)
